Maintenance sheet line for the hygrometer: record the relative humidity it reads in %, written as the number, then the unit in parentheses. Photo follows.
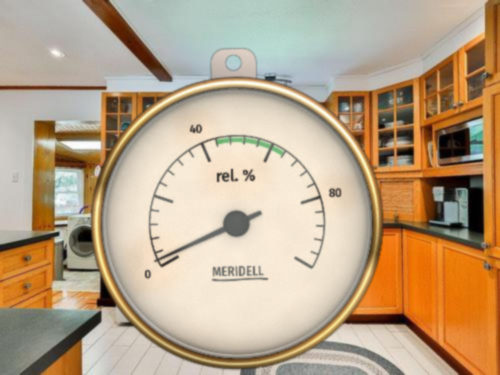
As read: 2 (%)
